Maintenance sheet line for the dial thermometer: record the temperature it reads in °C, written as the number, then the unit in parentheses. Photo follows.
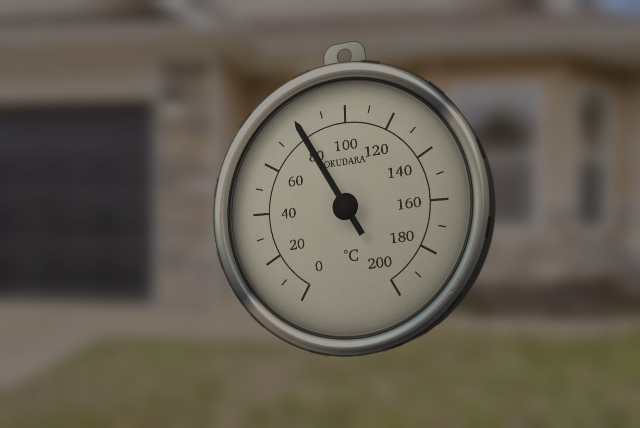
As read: 80 (°C)
